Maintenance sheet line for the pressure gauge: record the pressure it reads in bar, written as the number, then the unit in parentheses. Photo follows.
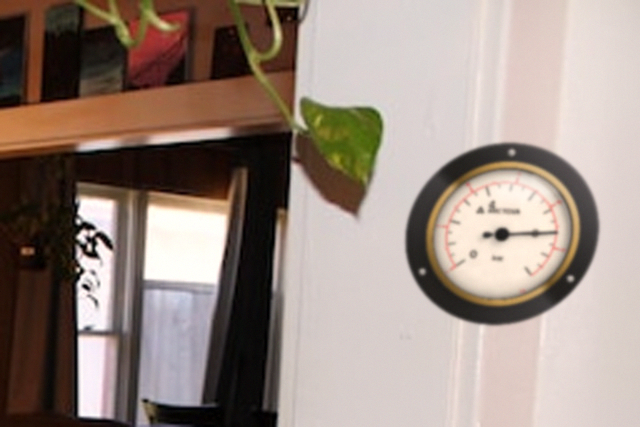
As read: 8 (bar)
